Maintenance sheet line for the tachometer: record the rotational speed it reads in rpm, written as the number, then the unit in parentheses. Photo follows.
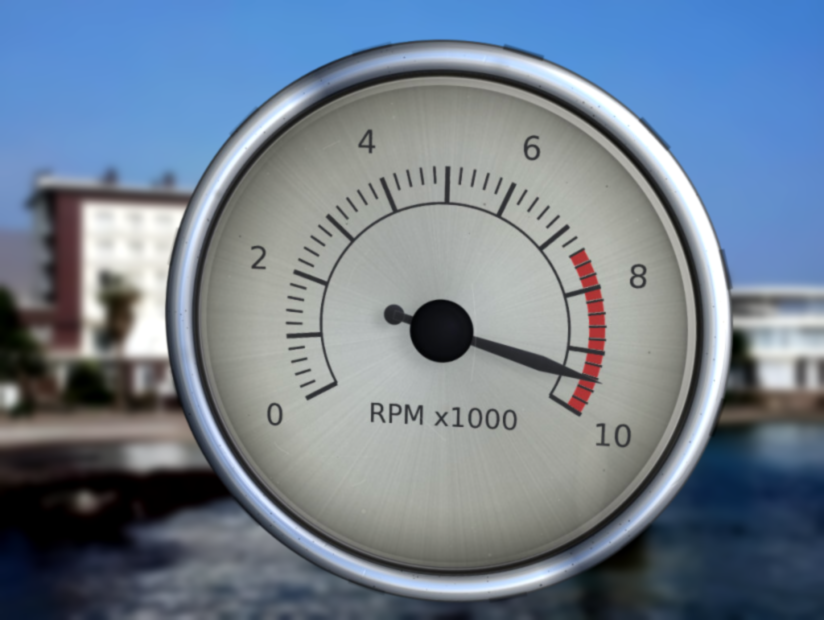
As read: 9400 (rpm)
